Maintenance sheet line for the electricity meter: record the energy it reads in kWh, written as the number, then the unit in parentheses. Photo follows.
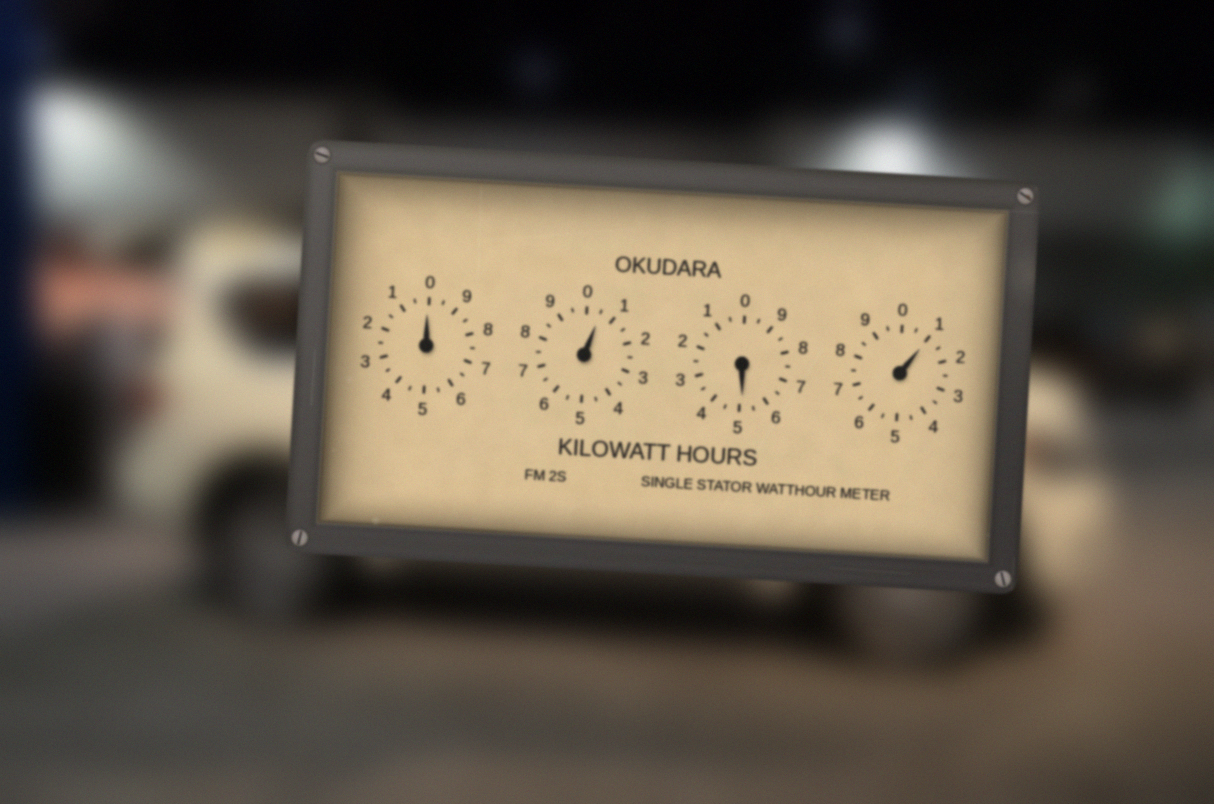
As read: 51 (kWh)
